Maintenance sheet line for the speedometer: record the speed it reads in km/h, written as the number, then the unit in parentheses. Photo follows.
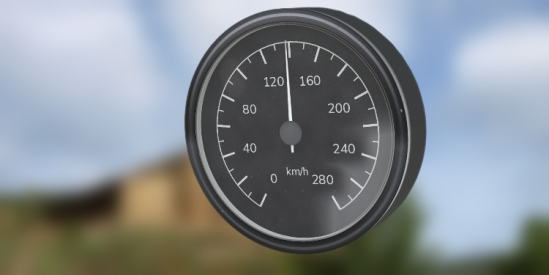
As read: 140 (km/h)
